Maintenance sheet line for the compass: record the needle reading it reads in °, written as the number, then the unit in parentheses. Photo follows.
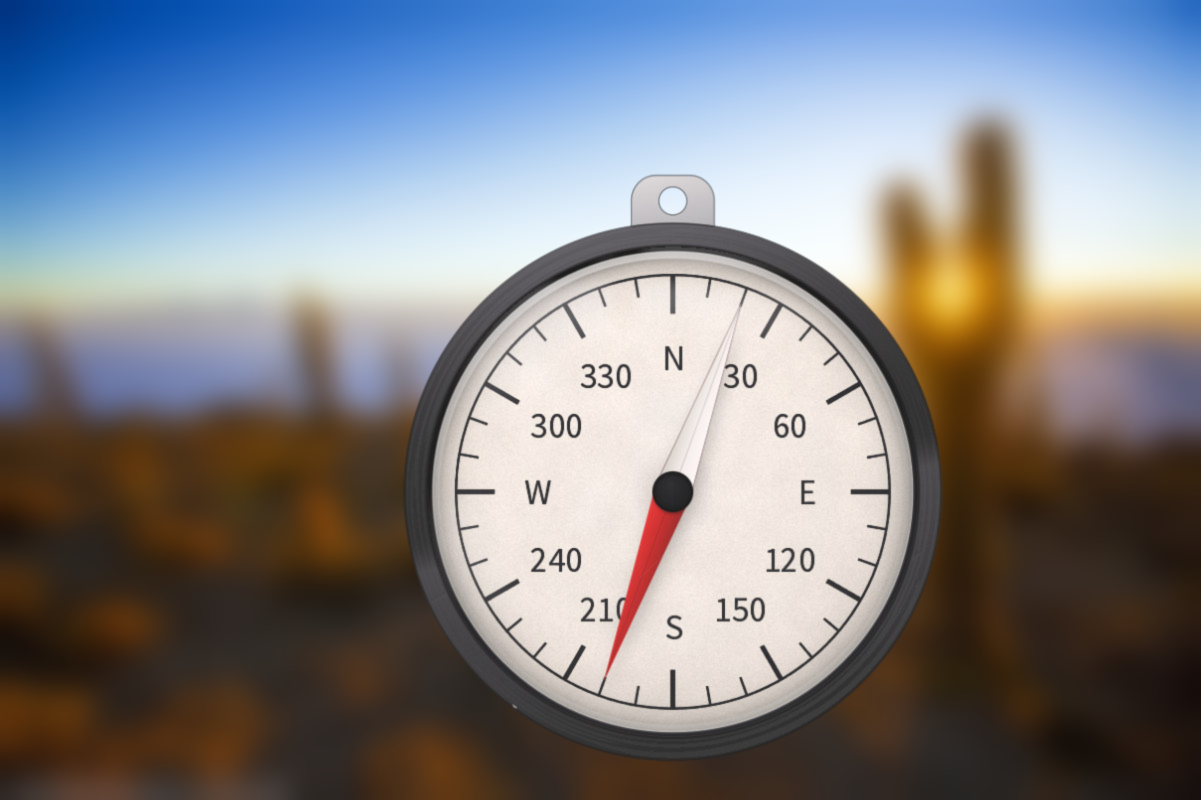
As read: 200 (°)
